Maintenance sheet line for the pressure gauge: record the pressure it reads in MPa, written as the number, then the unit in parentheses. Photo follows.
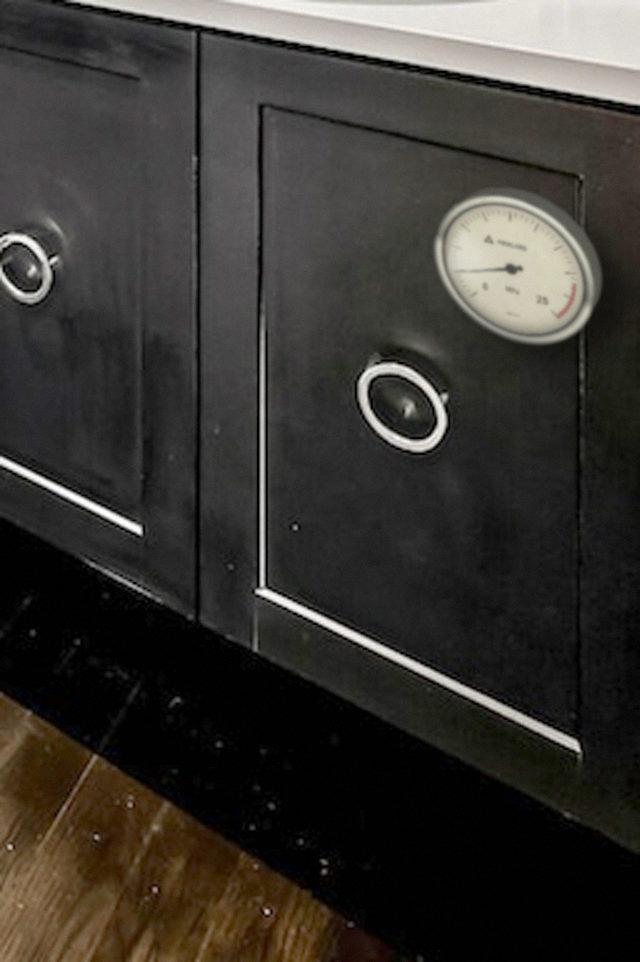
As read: 2.5 (MPa)
